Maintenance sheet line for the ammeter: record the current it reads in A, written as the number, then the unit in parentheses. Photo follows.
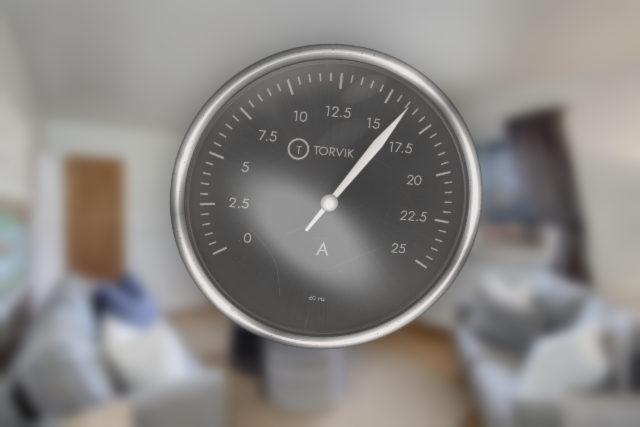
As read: 16 (A)
